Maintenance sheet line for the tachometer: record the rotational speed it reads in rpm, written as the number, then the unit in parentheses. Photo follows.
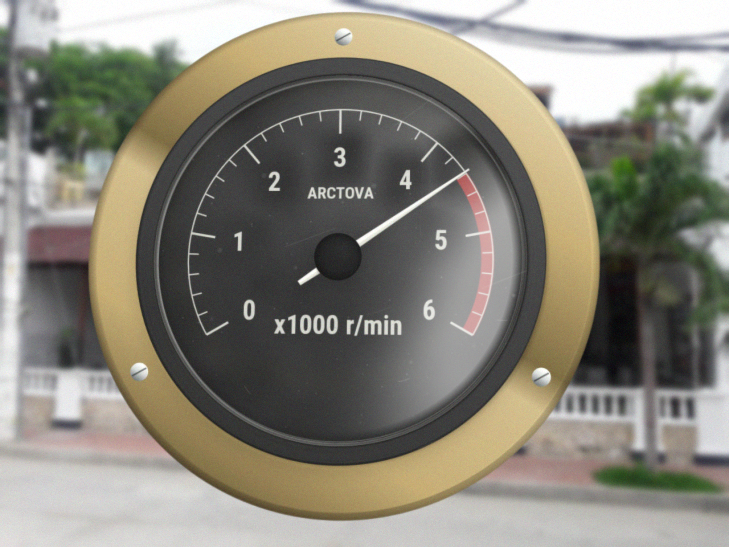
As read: 4400 (rpm)
